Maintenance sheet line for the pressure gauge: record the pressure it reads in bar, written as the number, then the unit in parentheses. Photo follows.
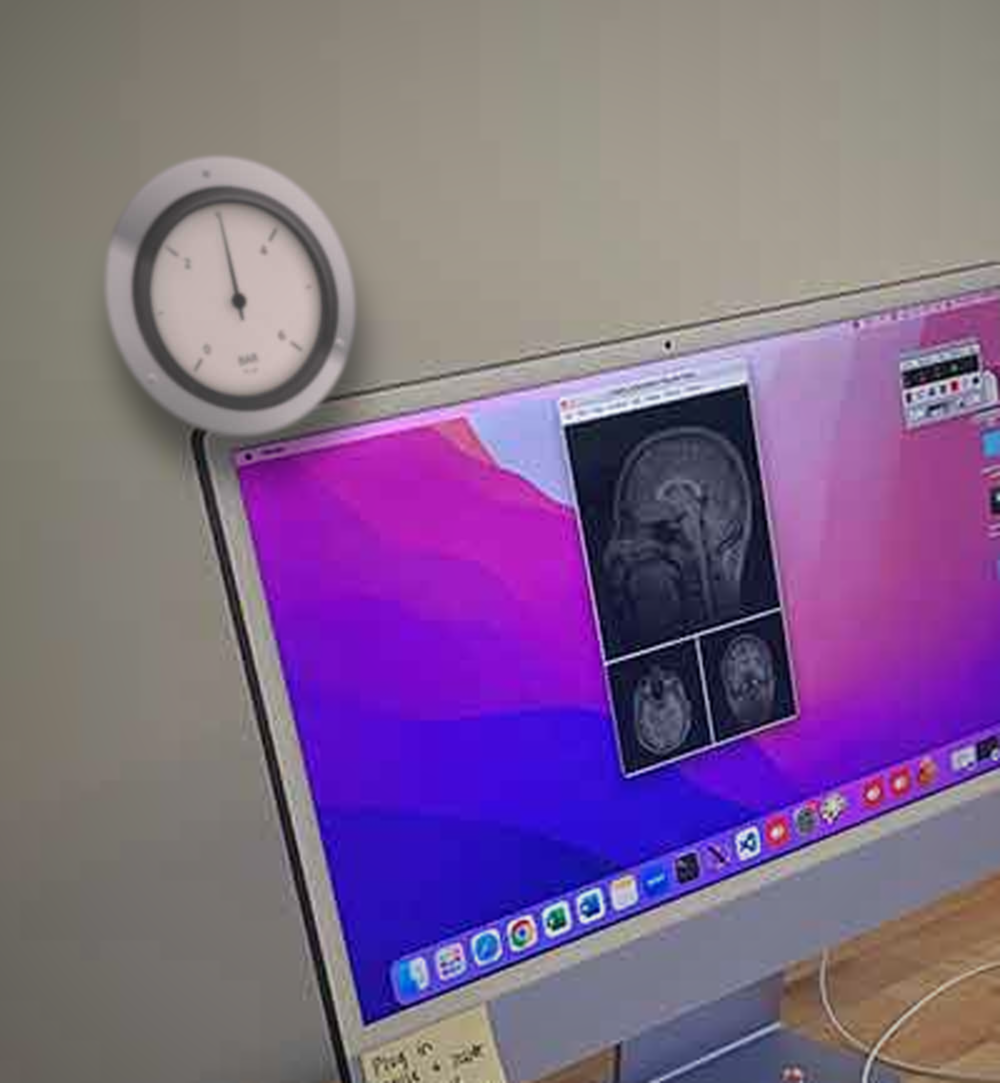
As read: 3 (bar)
